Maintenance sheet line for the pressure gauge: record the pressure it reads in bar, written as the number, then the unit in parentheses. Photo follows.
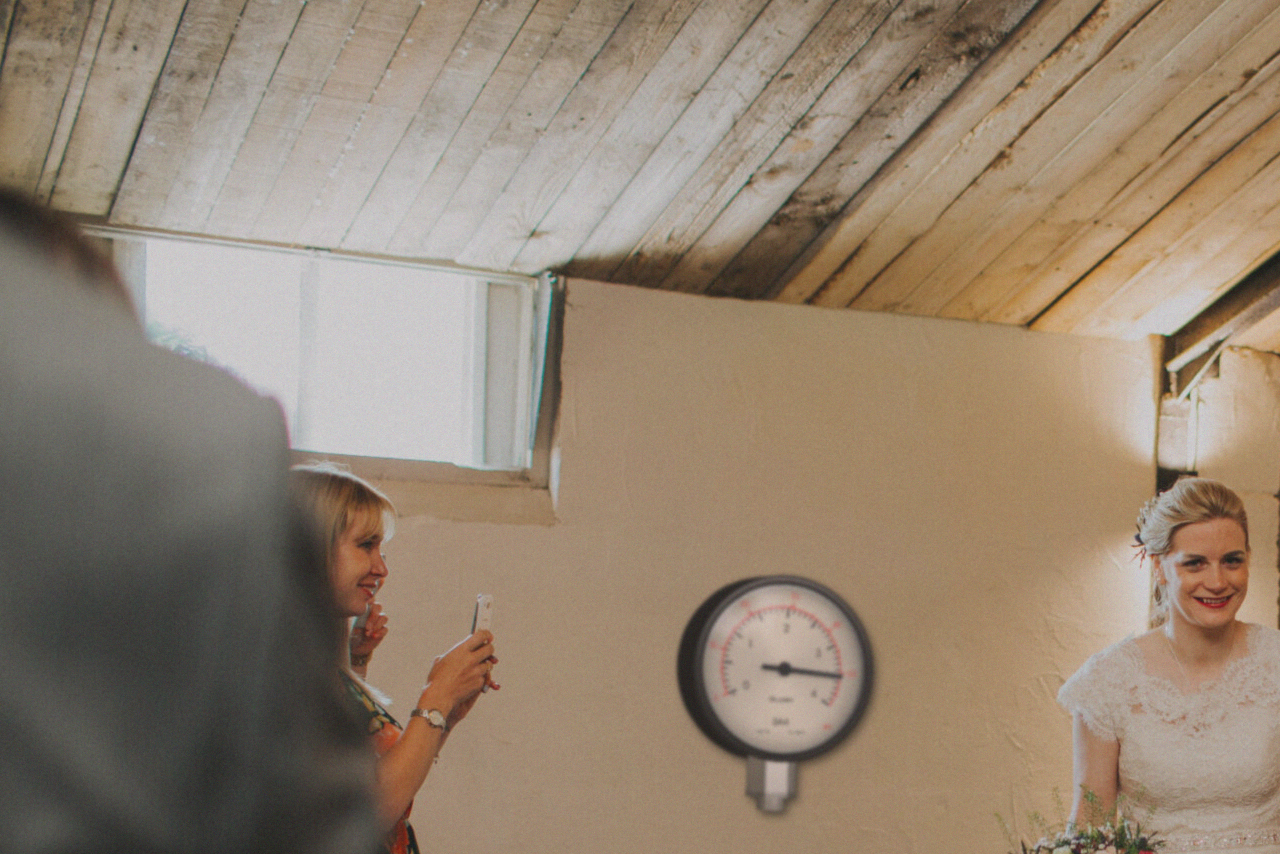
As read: 3.5 (bar)
